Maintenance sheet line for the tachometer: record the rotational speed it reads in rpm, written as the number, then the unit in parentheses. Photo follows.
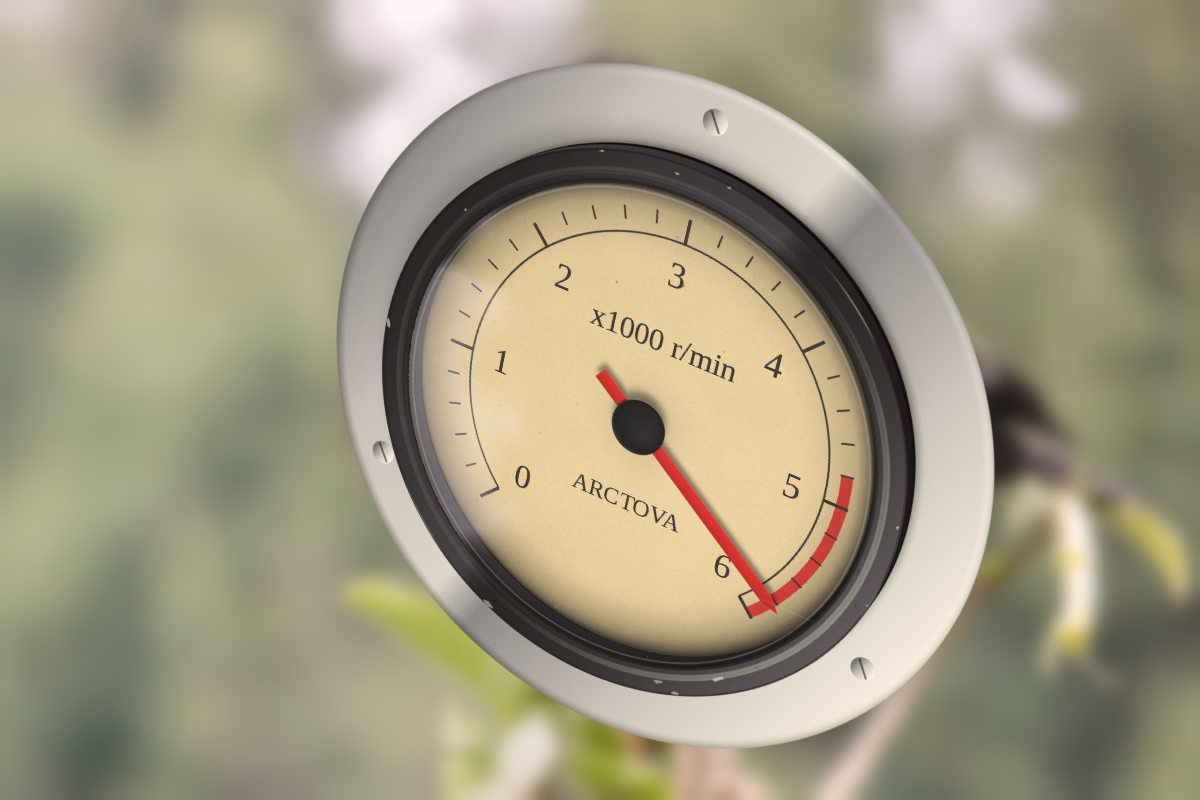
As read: 5800 (rpm)
